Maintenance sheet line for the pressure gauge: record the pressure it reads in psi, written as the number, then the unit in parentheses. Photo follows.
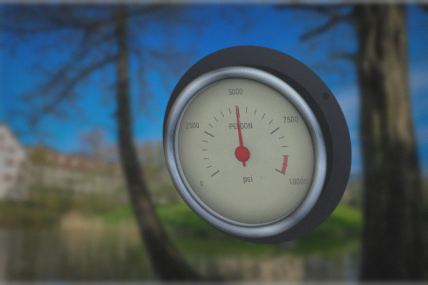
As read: 5000 (psi)
